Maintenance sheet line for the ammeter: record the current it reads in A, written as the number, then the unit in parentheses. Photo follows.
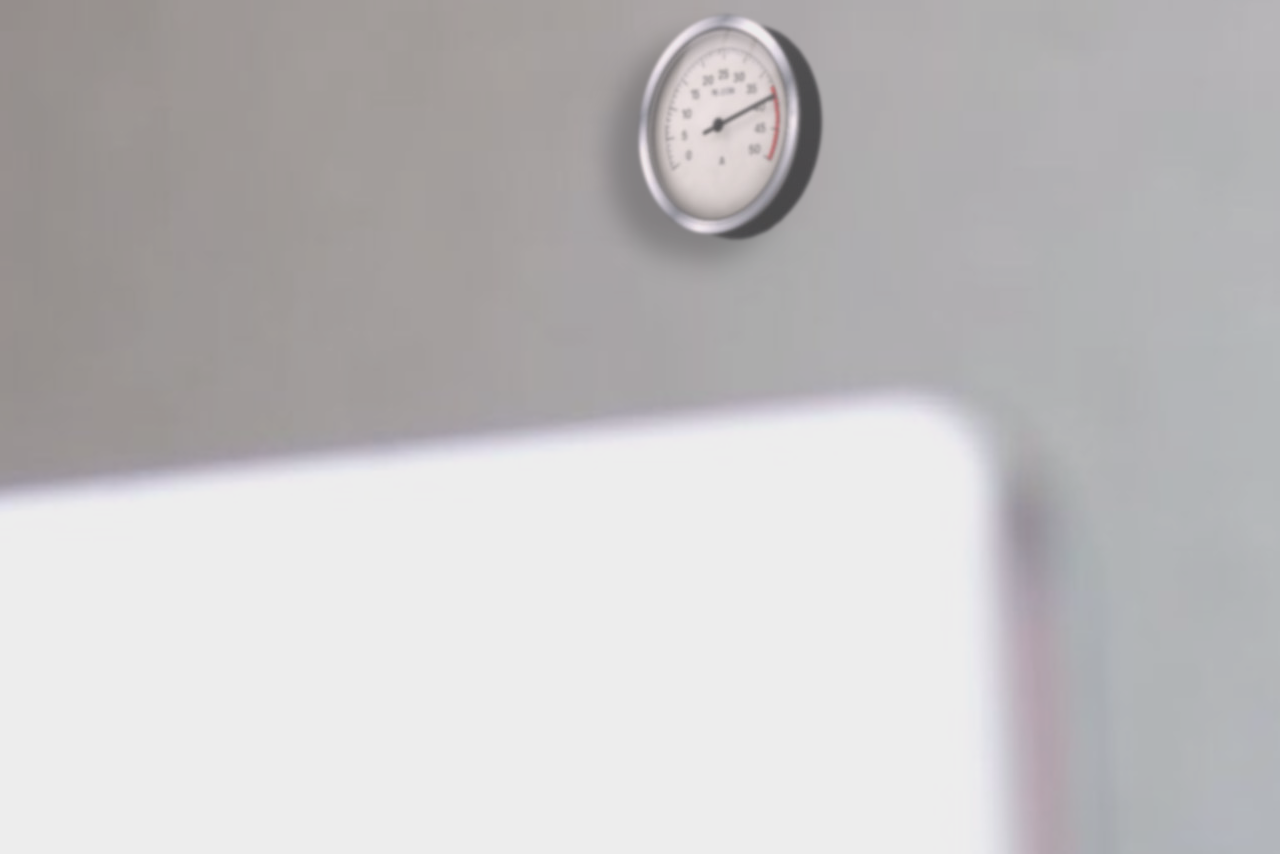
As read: 40 (A)
